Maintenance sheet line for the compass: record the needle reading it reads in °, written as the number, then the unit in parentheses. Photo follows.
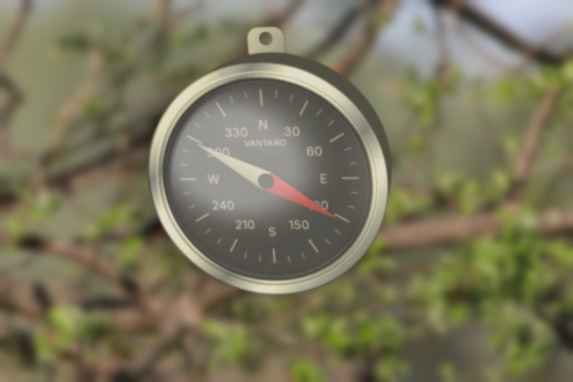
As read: 120 (°)
